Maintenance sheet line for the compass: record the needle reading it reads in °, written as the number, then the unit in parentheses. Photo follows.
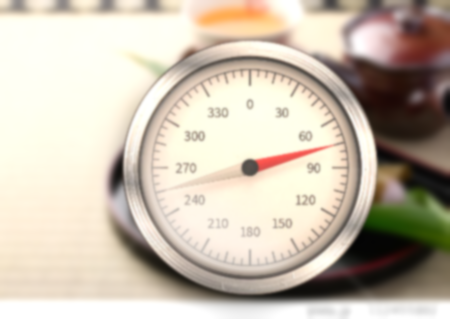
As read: 75 (°)
